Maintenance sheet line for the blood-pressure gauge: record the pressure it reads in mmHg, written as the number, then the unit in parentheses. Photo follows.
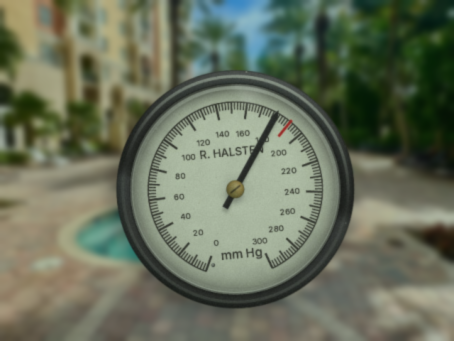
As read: 180 (mmHg)
